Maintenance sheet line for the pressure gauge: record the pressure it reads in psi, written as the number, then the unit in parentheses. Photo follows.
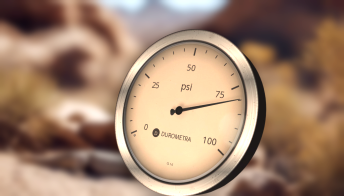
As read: 80 (psi)
